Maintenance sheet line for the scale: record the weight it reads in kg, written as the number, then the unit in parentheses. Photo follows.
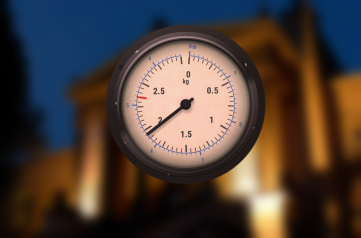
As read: 1.95 (kg)
